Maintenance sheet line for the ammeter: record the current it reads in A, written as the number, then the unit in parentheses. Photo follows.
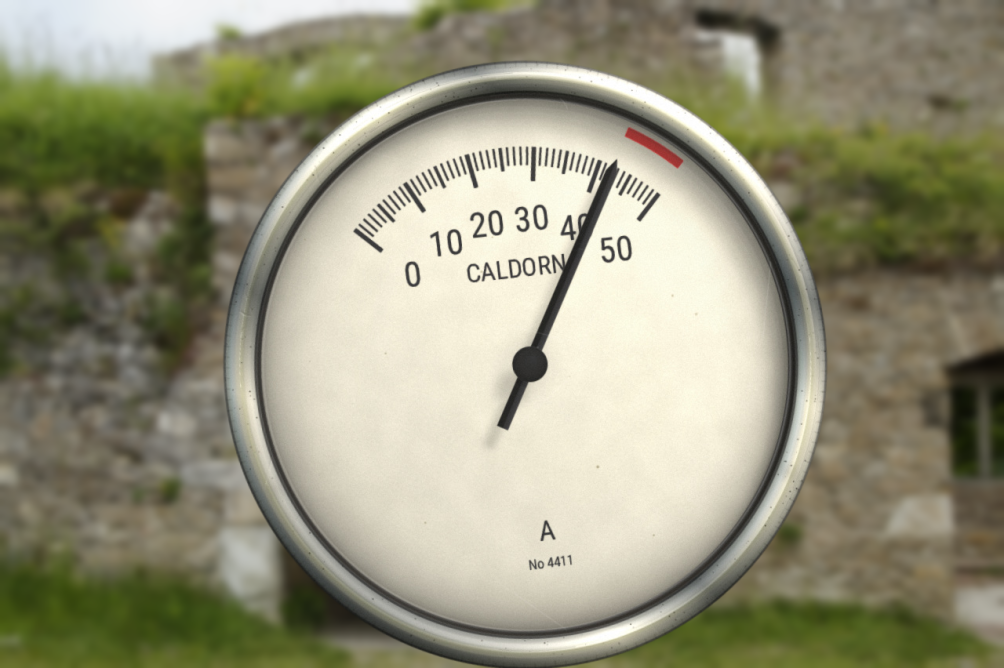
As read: 42 (A)
